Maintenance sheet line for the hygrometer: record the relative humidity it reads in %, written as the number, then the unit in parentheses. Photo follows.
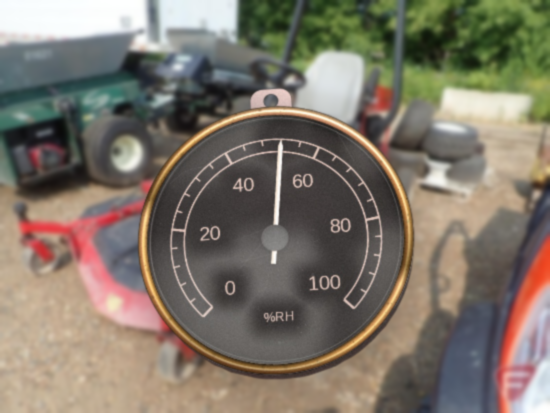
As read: 52 (%)
